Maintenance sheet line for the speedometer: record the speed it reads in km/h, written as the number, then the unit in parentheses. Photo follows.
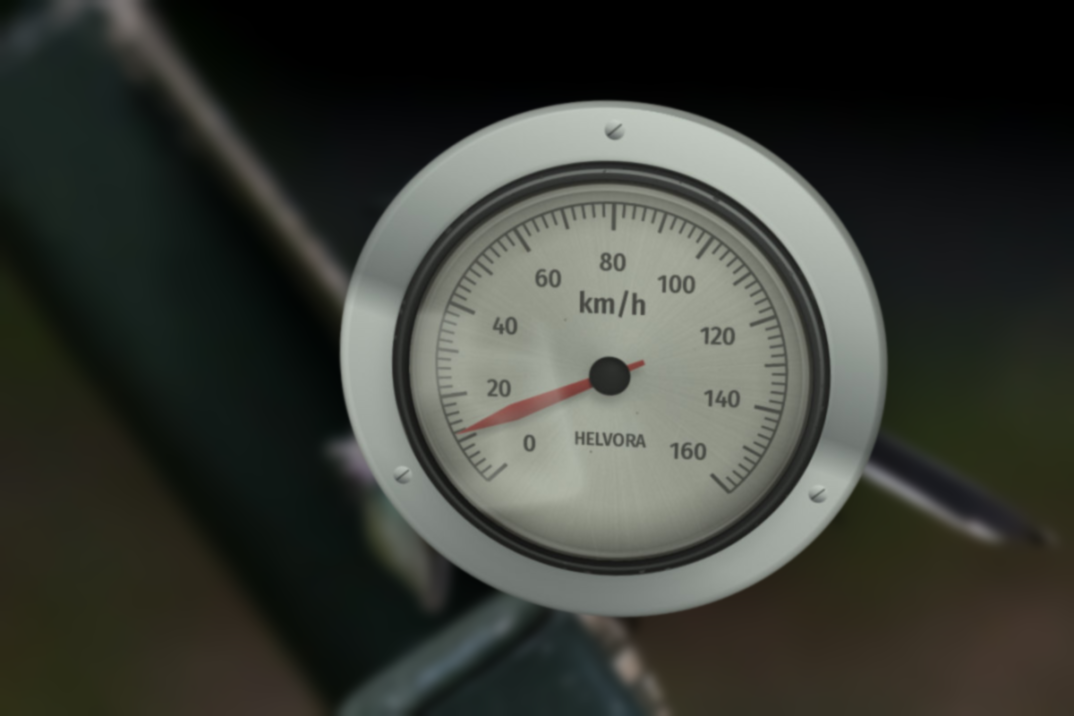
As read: 12 (km/h)
